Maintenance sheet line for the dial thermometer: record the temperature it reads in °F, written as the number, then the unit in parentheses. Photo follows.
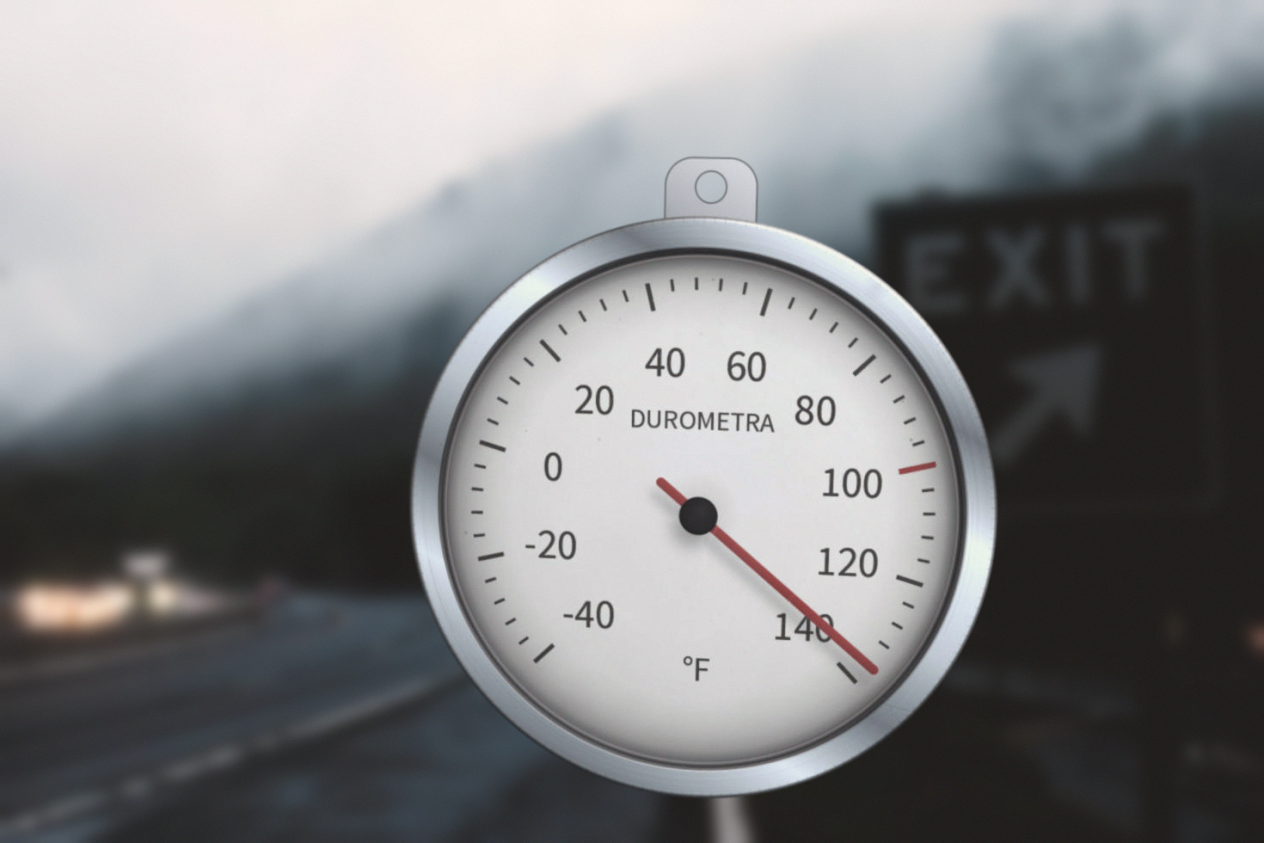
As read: 136 (°F)
